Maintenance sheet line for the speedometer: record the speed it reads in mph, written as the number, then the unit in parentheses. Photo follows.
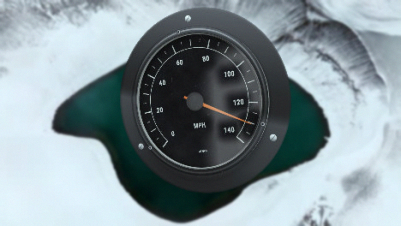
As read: 130 (mph)
